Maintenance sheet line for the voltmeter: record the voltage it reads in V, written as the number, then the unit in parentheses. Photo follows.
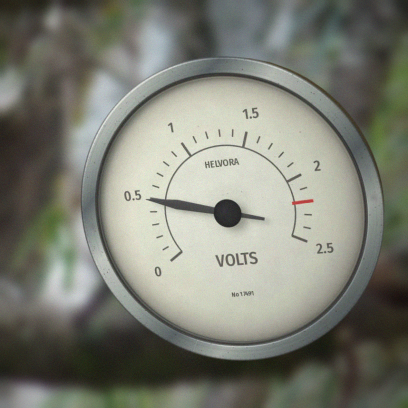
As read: 0.5 (V)
